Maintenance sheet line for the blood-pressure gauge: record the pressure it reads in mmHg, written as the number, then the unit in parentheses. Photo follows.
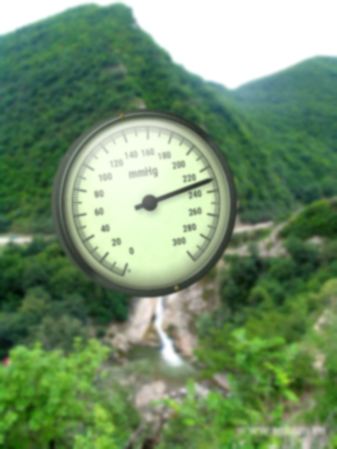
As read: 230 (mmHg)
